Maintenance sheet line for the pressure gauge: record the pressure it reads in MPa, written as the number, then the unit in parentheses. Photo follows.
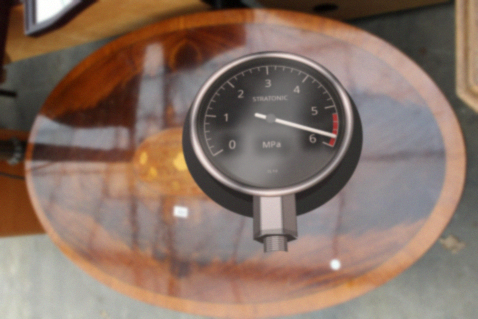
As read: 5.8 (MPa)
